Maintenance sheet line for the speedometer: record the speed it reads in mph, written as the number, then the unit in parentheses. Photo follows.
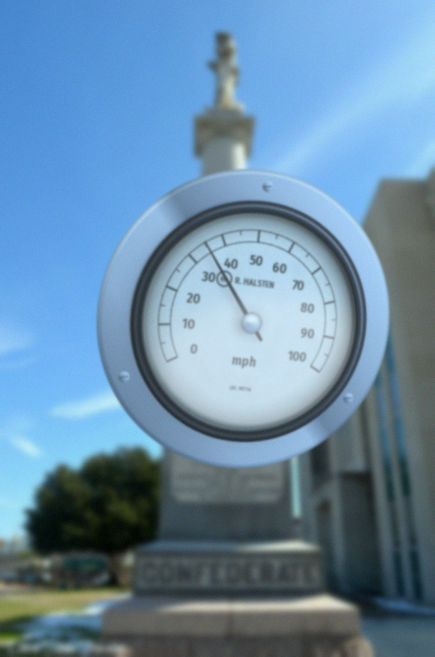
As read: 35 (mph)
